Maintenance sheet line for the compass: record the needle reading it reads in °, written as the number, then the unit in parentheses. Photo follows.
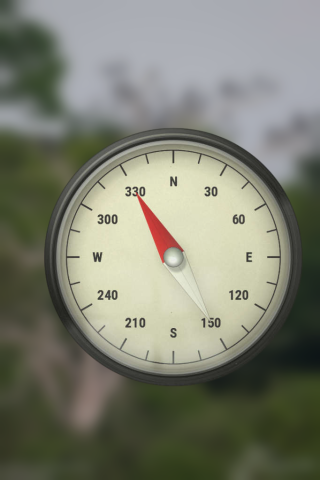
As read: 330 (°)
